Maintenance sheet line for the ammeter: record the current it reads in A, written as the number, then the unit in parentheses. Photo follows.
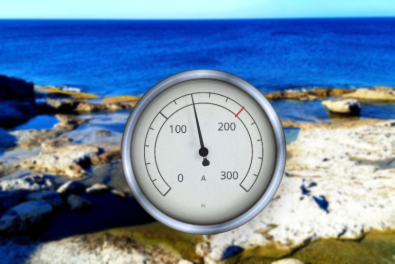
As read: 140 (A)
